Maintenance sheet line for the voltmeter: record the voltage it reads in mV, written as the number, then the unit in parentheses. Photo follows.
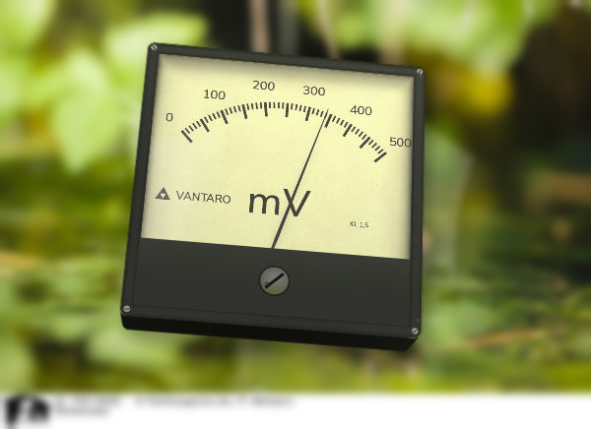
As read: 340 (mV)
